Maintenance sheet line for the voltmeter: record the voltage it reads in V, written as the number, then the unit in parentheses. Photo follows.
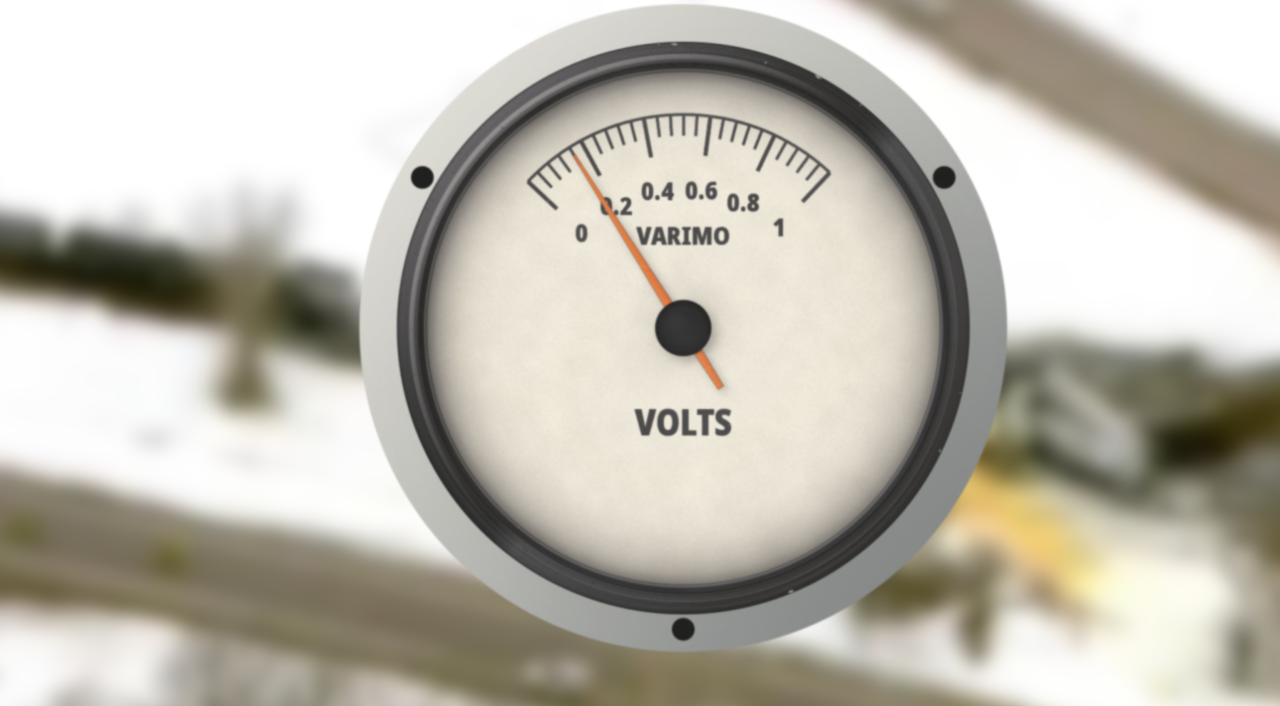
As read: 0.16 (V)
